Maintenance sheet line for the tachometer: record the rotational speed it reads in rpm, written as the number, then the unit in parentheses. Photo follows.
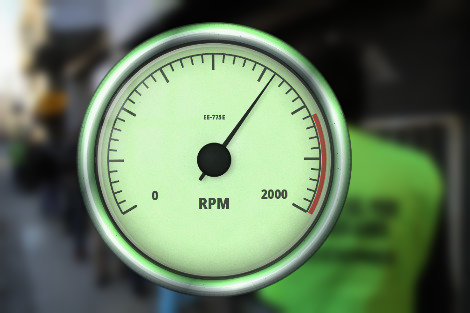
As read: 1300 (rpm)
